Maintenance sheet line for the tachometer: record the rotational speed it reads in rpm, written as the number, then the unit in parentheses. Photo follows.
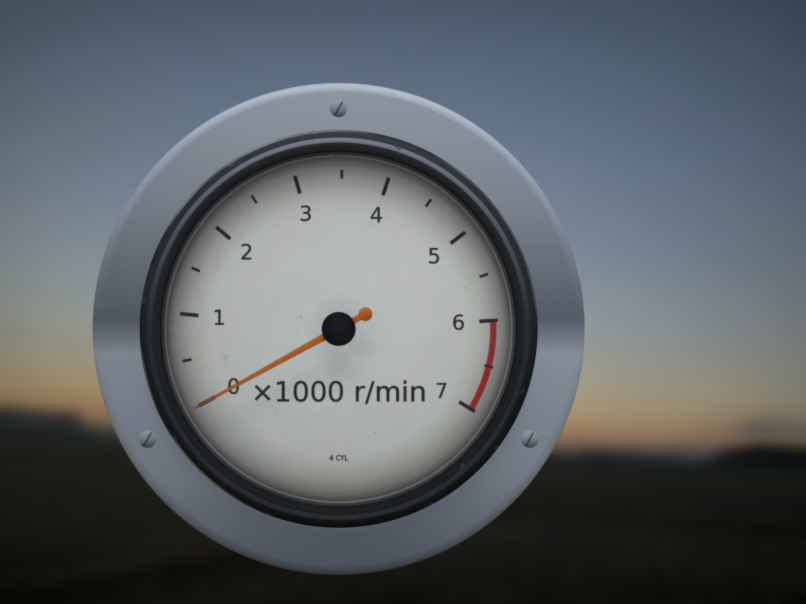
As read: 0 (rpm)
